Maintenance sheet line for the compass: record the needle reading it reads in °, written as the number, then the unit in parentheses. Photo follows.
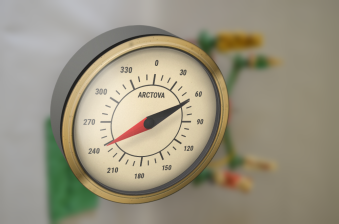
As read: 240 (°)
